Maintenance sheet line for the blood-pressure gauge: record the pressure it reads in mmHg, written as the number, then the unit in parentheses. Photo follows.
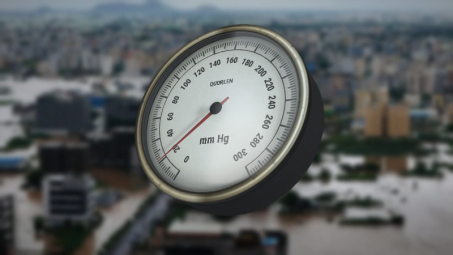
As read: 20 (mmHg)
